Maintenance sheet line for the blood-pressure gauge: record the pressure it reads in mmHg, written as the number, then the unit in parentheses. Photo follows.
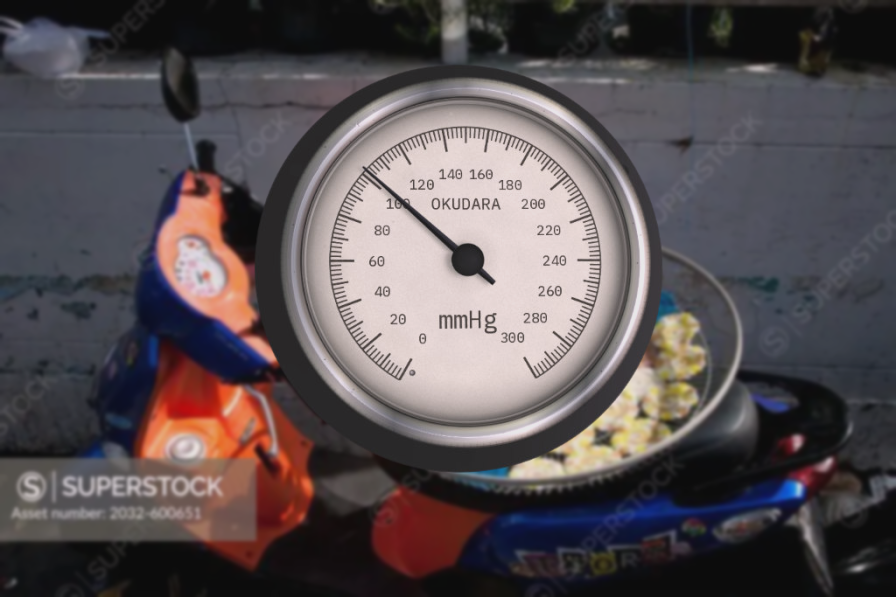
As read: 102 (mmHg)
